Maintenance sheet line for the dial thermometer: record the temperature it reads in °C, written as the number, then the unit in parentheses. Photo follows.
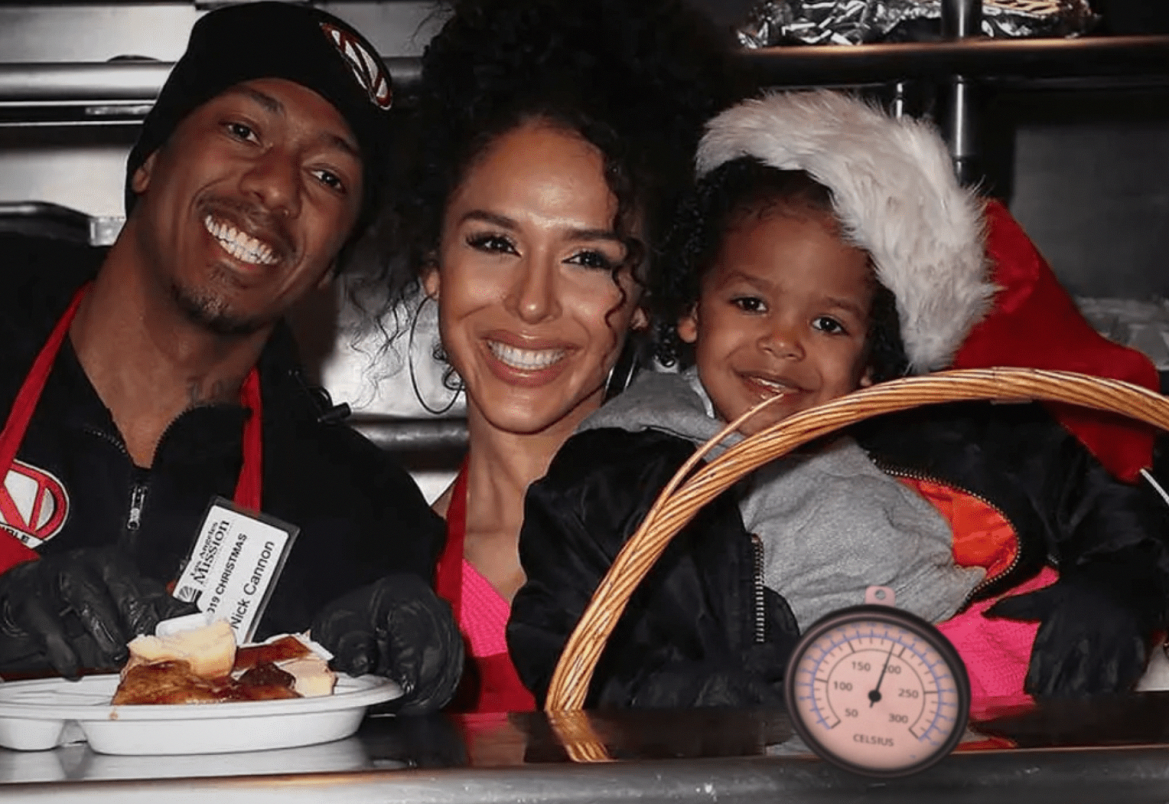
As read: 190 (°C)
